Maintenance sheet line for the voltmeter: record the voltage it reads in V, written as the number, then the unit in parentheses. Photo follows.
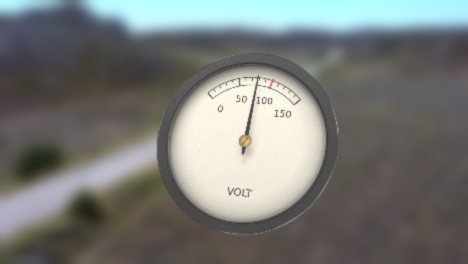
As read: 80 (V)
